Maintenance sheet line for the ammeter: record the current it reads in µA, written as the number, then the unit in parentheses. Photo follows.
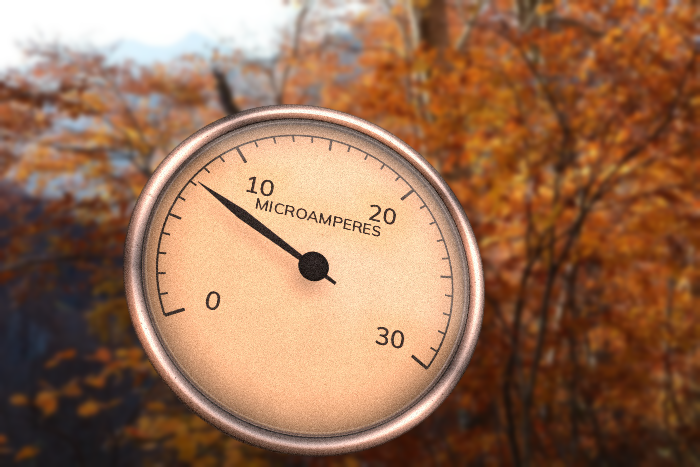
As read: 7 (µA)
